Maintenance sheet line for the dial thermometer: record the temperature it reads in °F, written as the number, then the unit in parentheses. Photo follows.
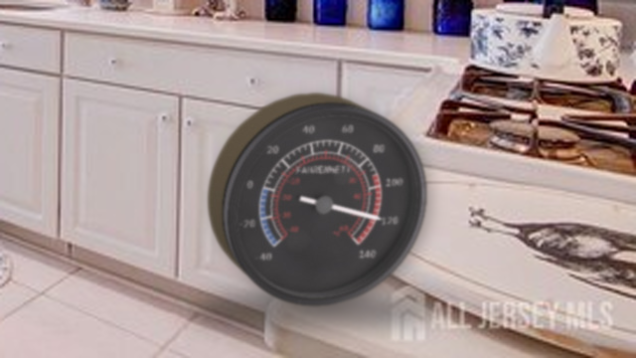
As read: 120 (°F)
